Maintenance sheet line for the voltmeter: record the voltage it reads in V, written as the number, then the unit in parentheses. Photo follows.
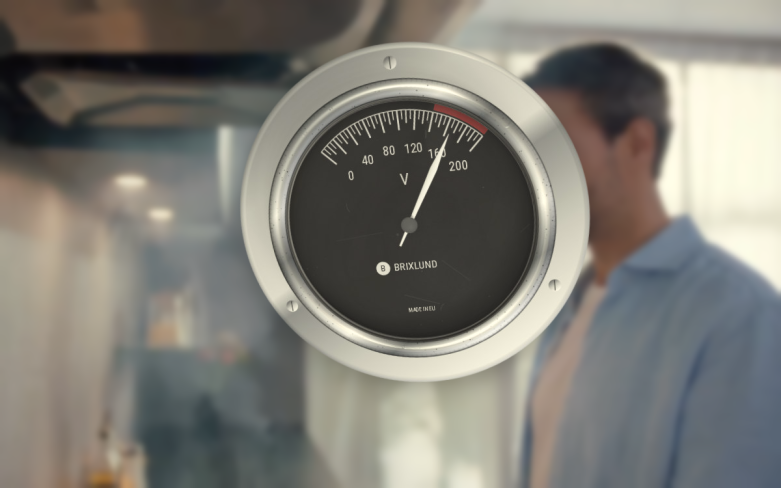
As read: 165 (V)
